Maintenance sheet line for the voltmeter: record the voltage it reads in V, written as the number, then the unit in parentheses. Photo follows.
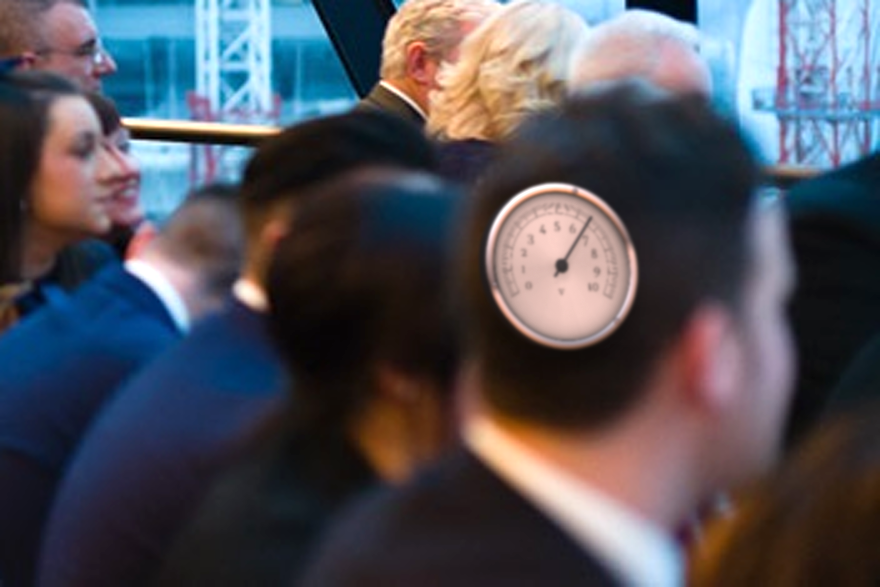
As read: 6.5 (V)
